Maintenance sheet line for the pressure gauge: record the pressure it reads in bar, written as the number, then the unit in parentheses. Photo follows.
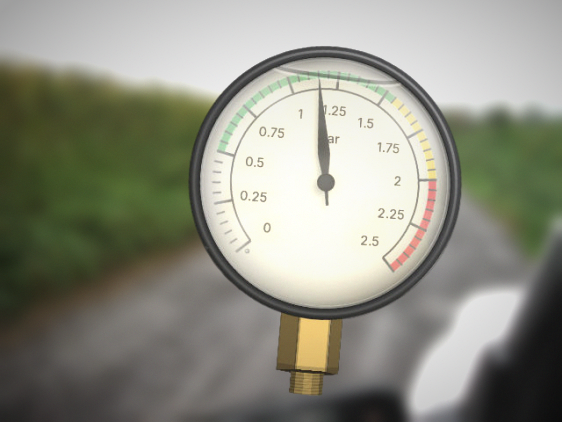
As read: 1.15 (bar)
